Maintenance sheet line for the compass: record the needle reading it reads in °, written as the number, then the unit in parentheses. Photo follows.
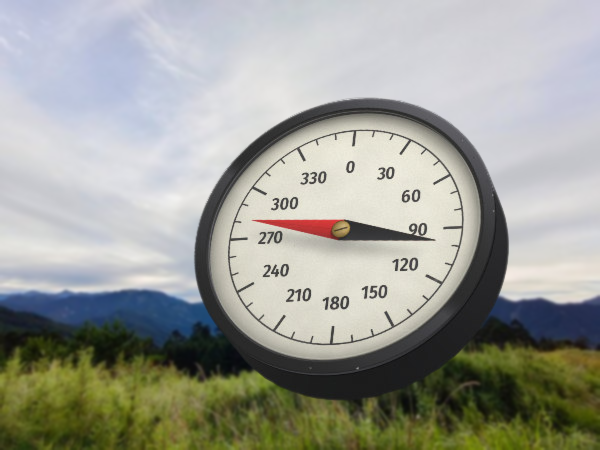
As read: 280 (°)
